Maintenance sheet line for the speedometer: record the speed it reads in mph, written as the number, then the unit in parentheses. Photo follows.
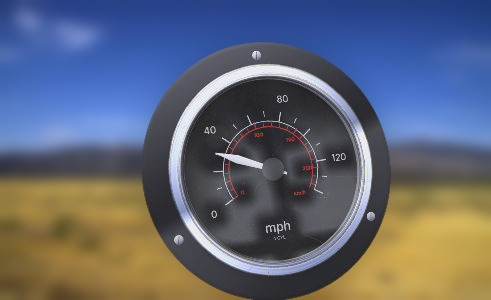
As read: 30 (mph)
